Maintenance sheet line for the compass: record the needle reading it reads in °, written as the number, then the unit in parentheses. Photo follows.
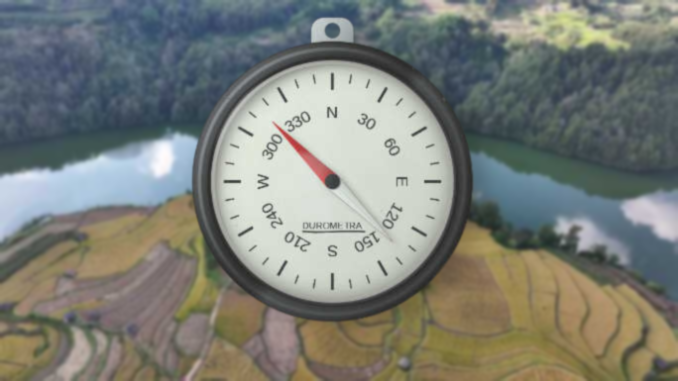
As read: 315 (°)
